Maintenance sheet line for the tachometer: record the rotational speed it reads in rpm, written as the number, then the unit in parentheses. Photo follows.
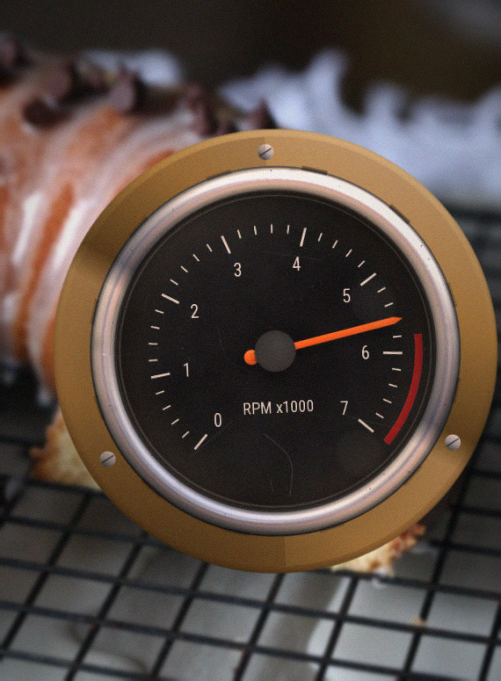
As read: 5600 (rpm)
